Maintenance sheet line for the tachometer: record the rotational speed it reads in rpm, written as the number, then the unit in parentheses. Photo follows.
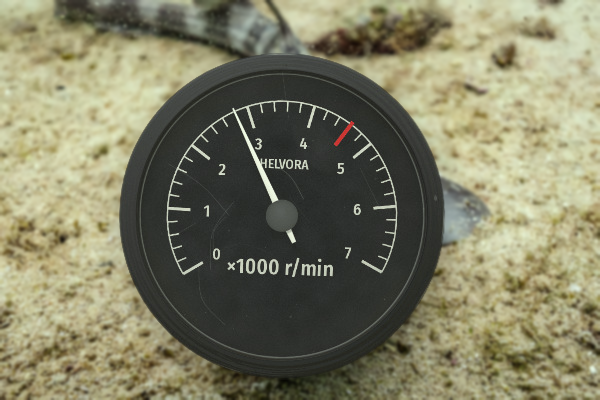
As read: 2800 (rpm)
